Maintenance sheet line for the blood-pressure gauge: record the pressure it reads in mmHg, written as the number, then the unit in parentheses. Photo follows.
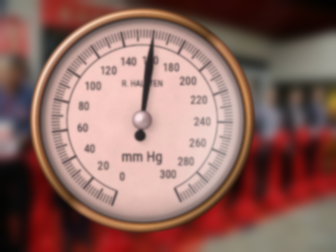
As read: 160 (mmHg)
